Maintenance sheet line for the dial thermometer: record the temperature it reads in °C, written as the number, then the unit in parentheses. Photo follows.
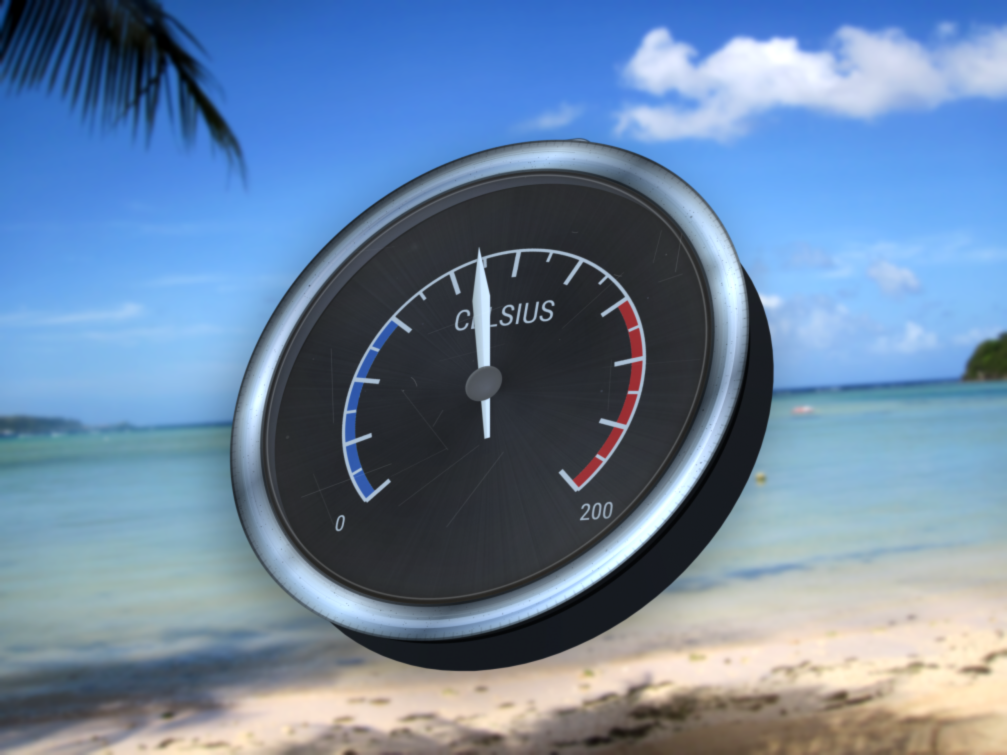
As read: 90 (°C)
